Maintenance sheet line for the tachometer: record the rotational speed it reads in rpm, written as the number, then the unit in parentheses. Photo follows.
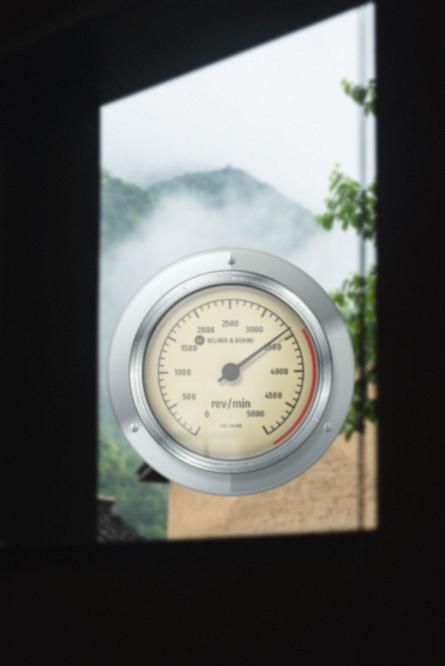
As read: 3400 (rpm)
